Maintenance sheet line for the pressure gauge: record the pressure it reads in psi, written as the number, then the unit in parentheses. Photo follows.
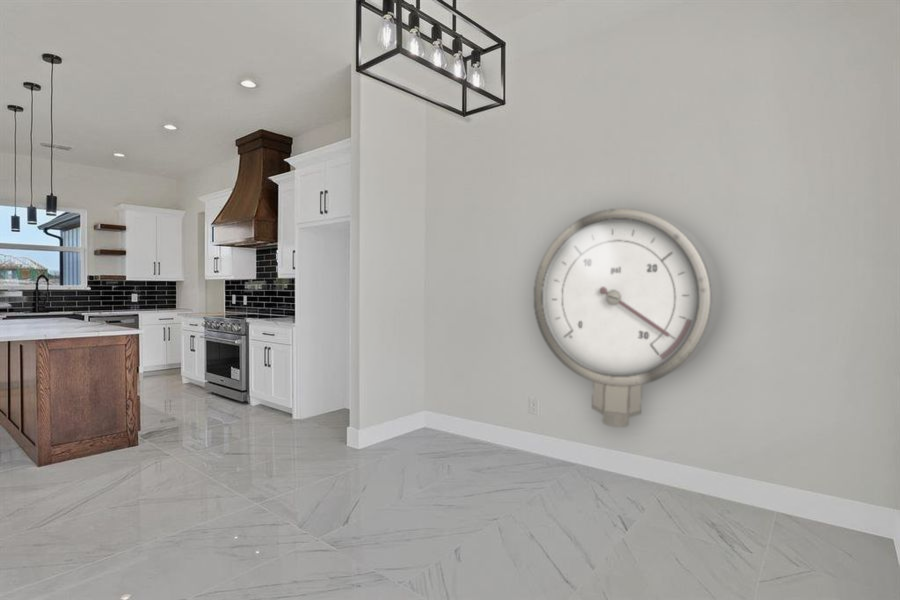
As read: 28 (psi)
